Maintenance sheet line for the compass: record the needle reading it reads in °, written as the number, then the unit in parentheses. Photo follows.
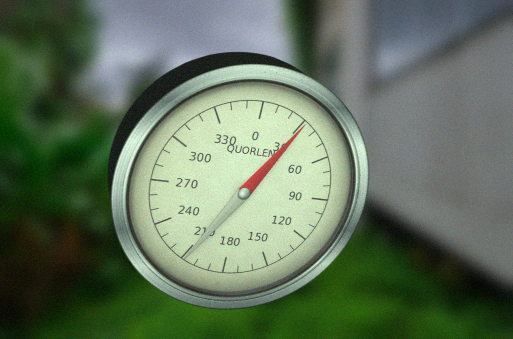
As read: 30 (°)
